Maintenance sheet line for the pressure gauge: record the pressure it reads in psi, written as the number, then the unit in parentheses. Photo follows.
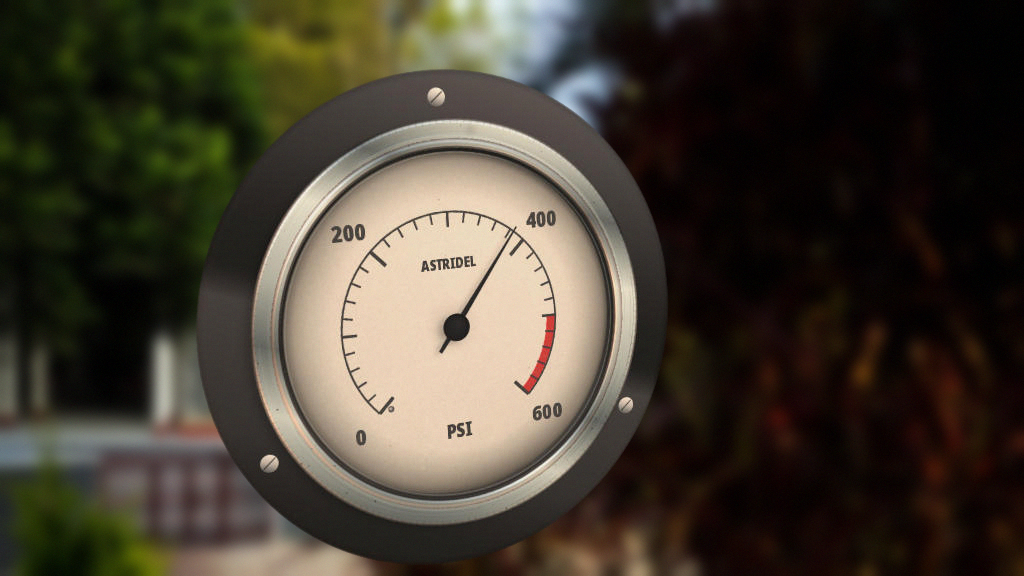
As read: 380 (psi)
